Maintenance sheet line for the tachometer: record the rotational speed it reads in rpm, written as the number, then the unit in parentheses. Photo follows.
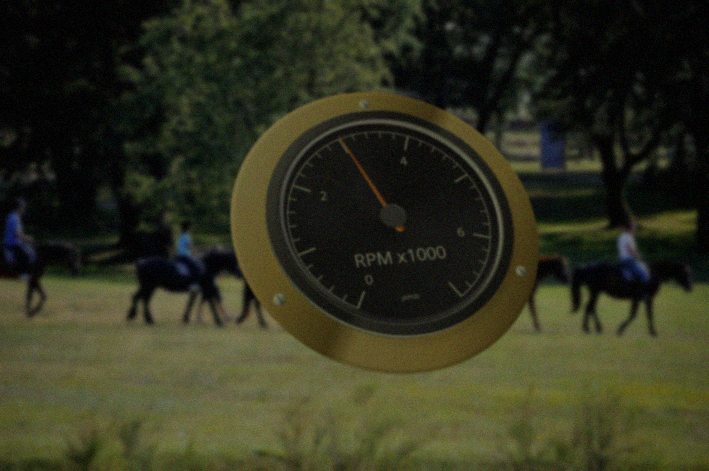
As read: 3000 (rpm)
